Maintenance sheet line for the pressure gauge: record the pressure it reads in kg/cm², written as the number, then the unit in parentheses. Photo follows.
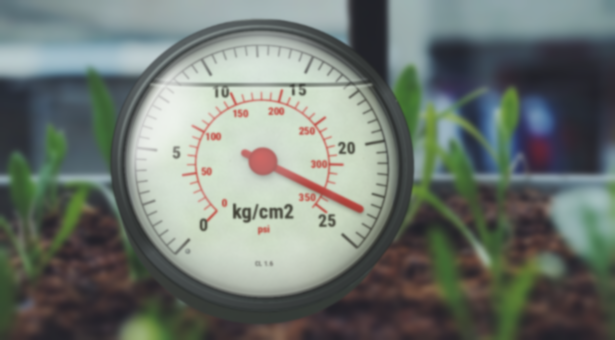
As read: 23.5 (kg/cm²)
